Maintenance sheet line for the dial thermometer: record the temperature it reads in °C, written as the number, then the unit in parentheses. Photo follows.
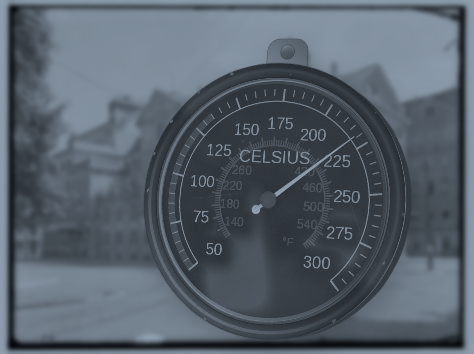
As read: 220 (°C)
